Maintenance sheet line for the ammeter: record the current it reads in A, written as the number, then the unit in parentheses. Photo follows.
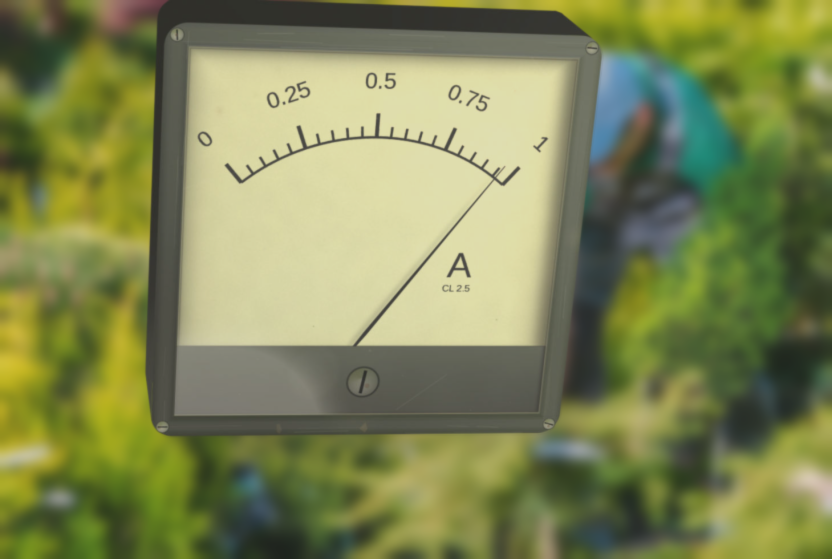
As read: 0.95 (A)
